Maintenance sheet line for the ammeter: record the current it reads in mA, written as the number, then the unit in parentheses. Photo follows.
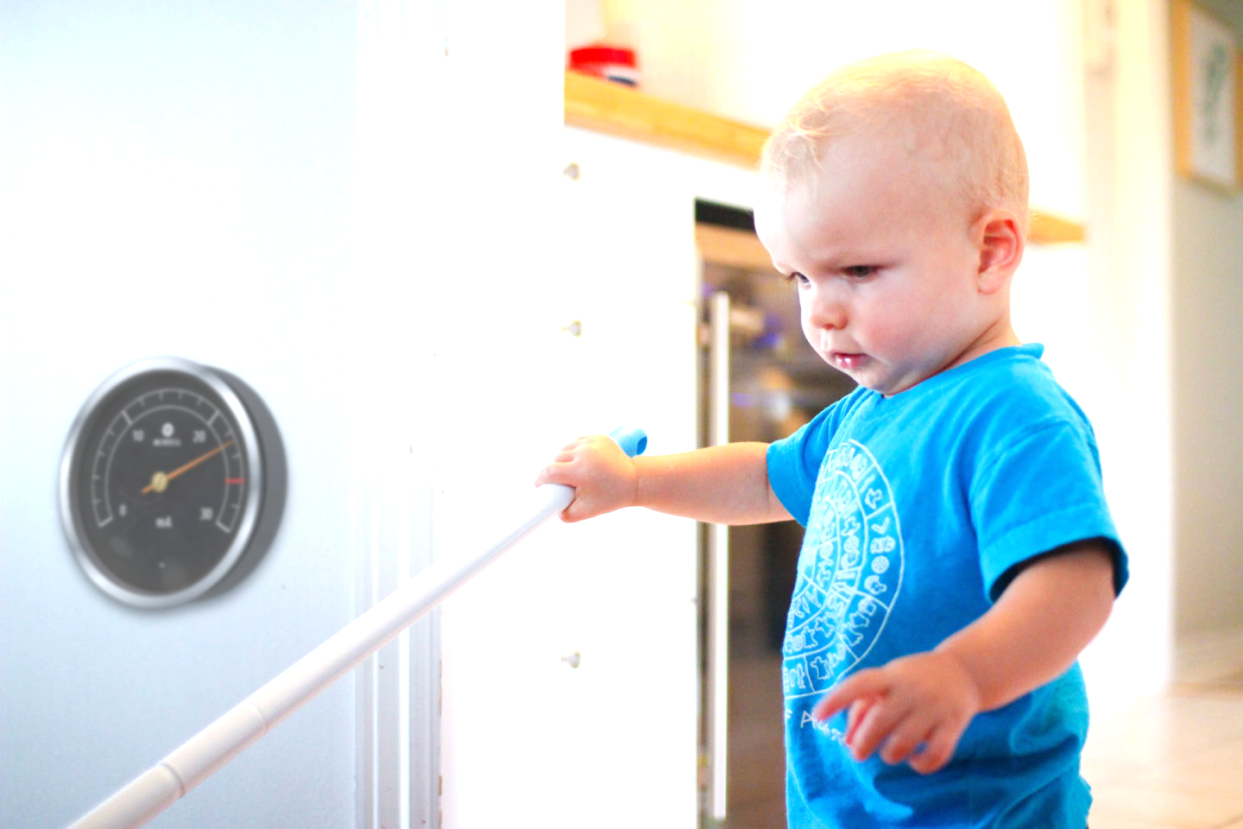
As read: 23 (mA)
